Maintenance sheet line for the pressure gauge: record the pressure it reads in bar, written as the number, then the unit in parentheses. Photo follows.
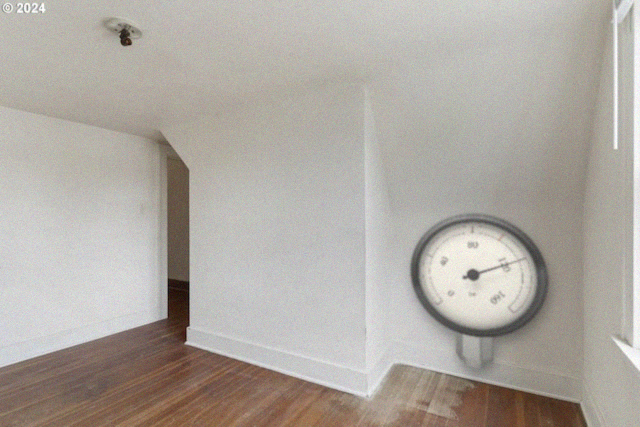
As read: 120 (bar)
